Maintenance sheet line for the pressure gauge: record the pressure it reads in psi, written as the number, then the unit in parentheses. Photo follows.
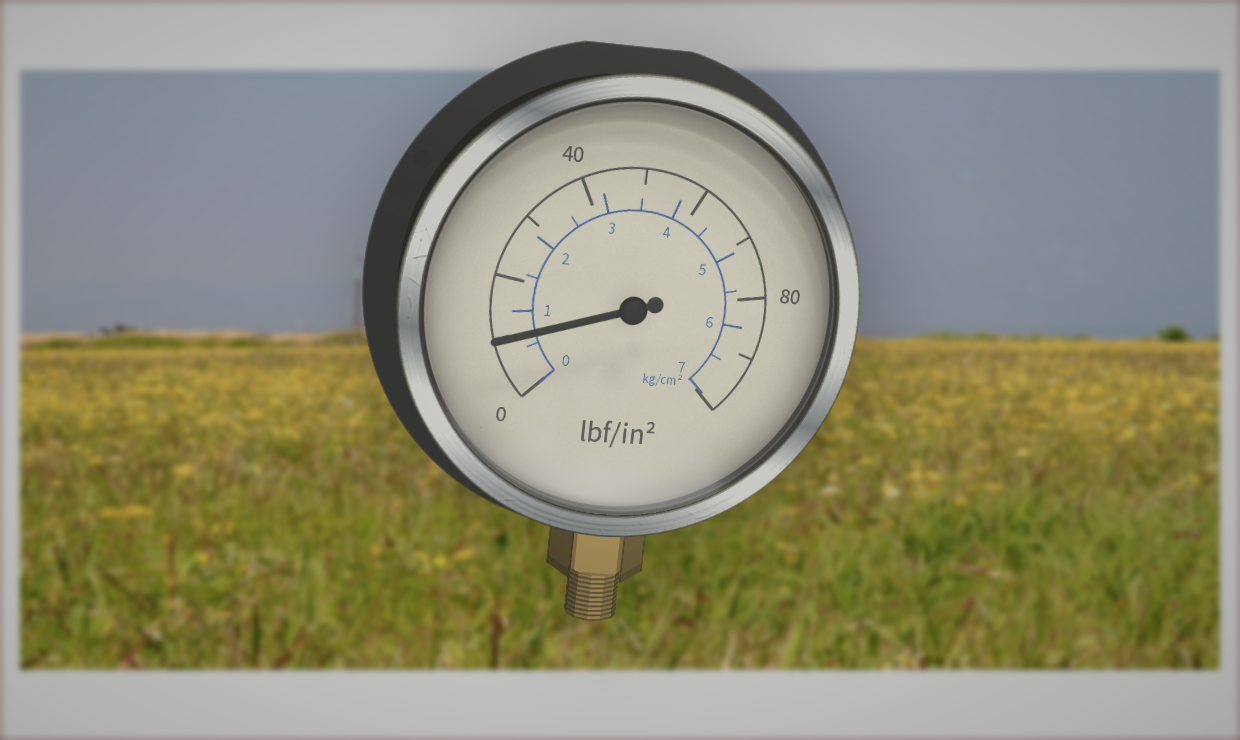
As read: 10 (psi)
